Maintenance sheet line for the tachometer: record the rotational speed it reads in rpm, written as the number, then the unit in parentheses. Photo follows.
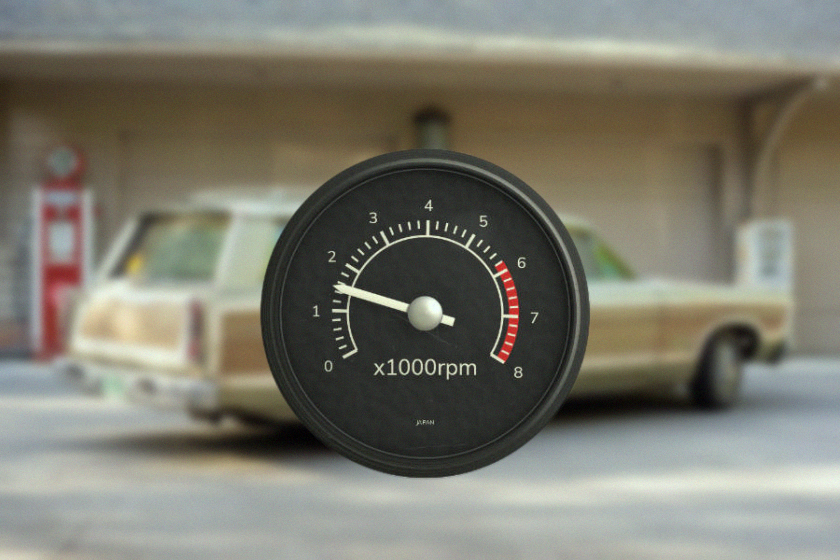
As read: 1500 (rpm)
